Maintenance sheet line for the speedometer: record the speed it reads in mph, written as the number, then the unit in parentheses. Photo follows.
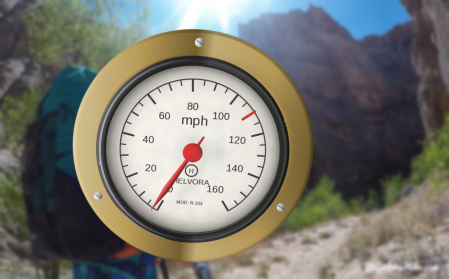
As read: 2.5 (mph)
